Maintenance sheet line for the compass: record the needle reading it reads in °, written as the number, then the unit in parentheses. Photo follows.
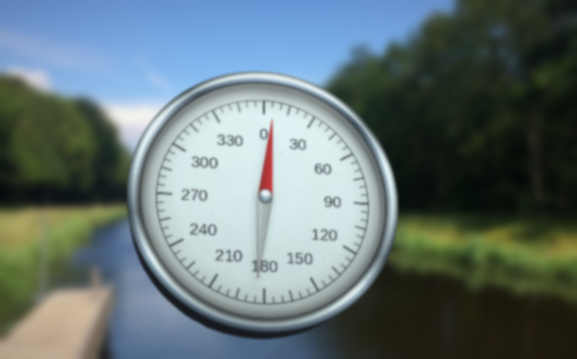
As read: 5 (°)
